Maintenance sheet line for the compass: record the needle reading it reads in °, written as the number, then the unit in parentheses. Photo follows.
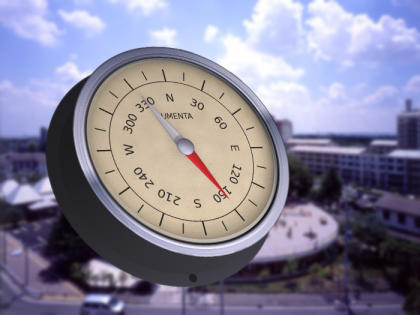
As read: 150 (°)
